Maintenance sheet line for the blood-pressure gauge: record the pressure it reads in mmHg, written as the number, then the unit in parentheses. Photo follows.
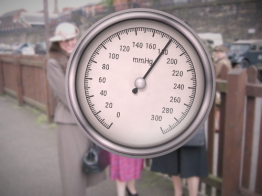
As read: 180 (mmHg)
